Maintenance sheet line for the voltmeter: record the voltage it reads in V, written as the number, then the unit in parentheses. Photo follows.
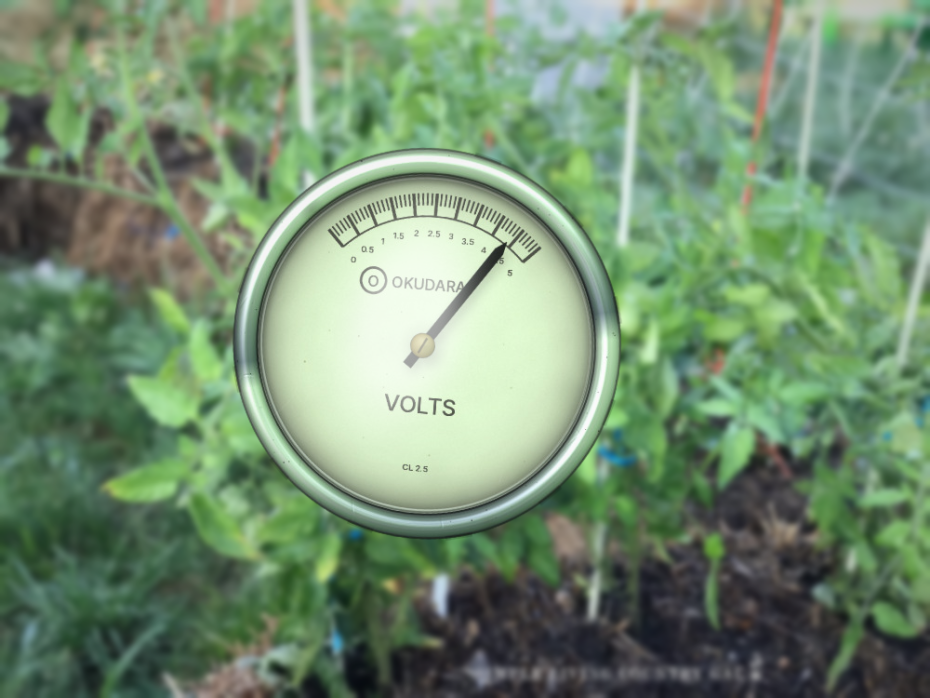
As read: 4.4 (V)
